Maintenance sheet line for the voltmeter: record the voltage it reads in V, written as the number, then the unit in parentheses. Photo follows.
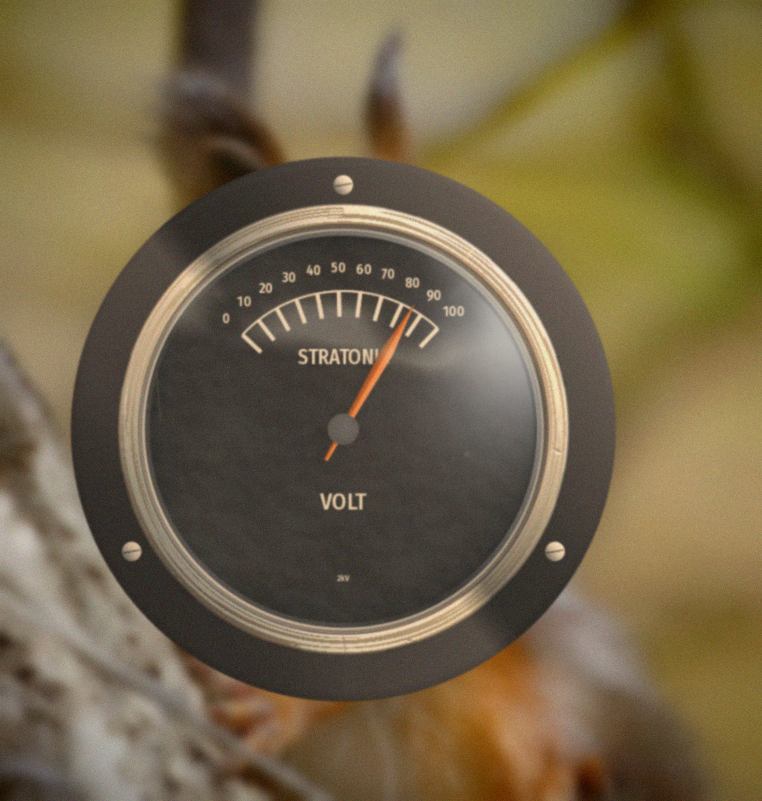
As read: 85 (V)
